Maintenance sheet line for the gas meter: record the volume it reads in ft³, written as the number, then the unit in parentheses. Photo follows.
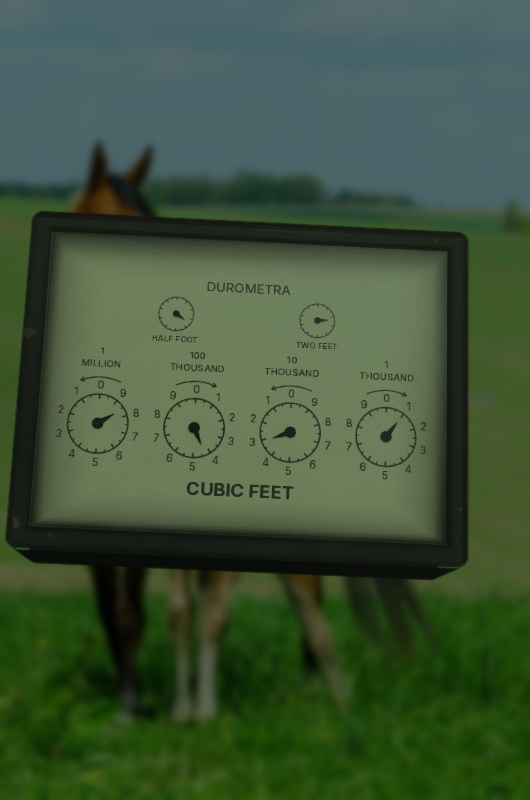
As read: 843100 (ft³)
